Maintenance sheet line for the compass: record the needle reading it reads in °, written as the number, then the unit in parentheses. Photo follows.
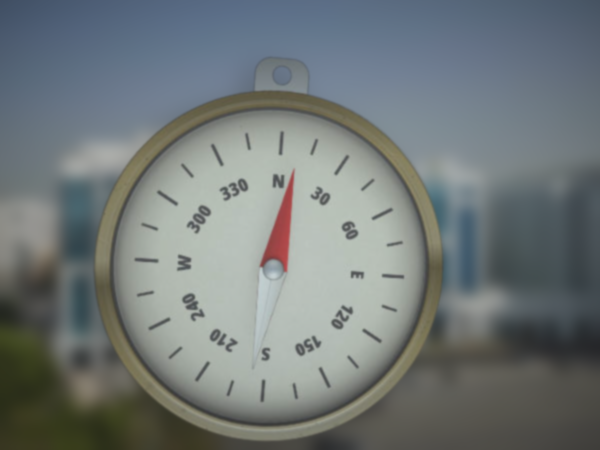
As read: 7.5 (°)
